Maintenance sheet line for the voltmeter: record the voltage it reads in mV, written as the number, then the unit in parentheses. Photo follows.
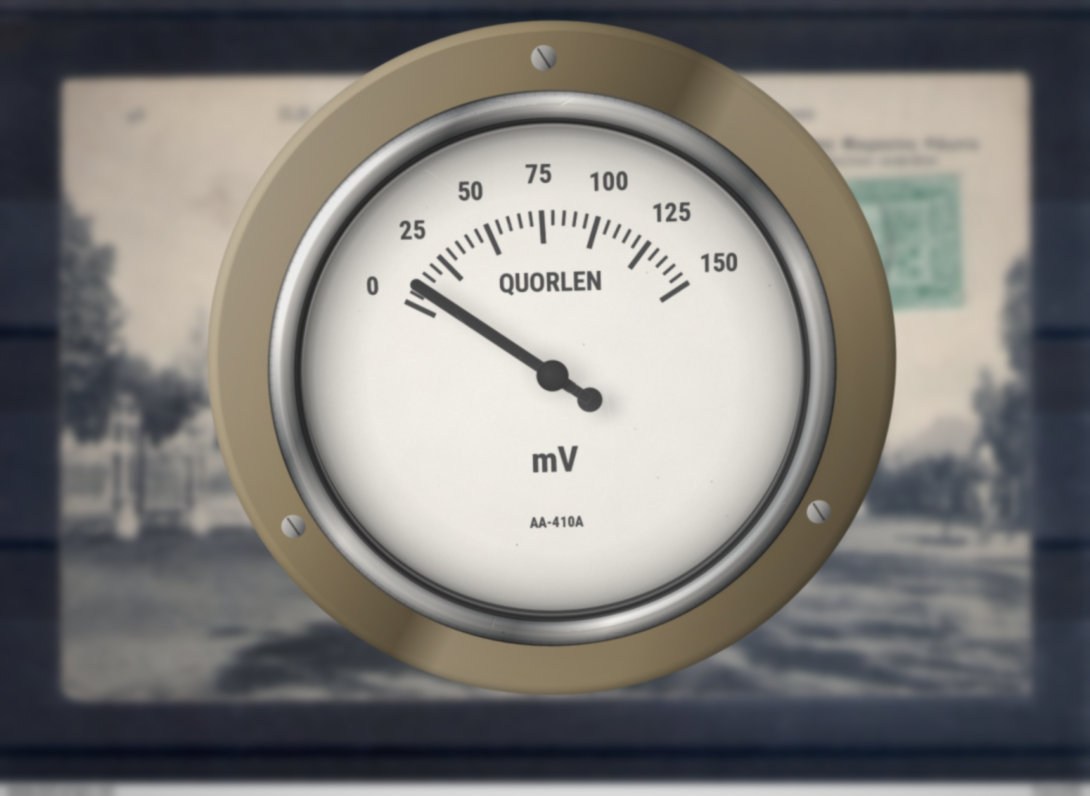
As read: 10 (mV)
